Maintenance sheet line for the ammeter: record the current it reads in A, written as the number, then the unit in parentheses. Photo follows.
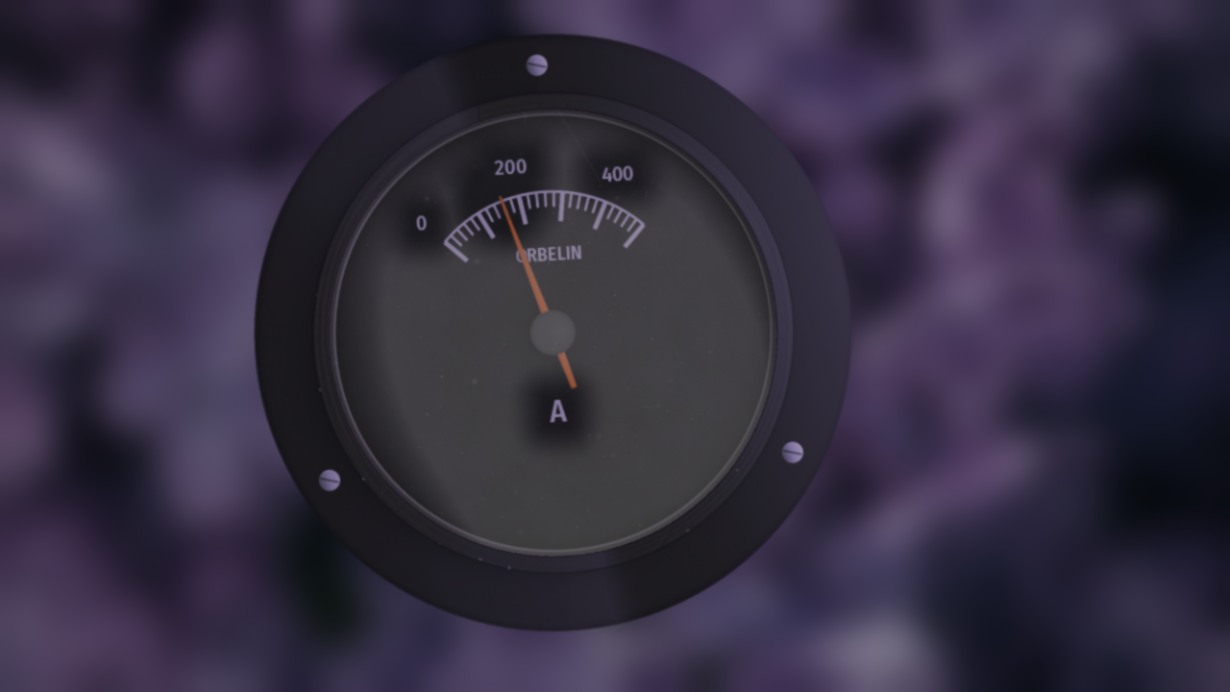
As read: 160 (A)
